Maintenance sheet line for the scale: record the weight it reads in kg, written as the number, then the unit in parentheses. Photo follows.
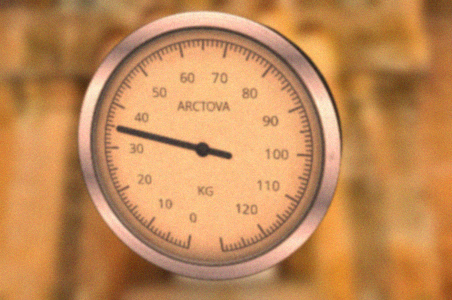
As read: 35 (kg)
